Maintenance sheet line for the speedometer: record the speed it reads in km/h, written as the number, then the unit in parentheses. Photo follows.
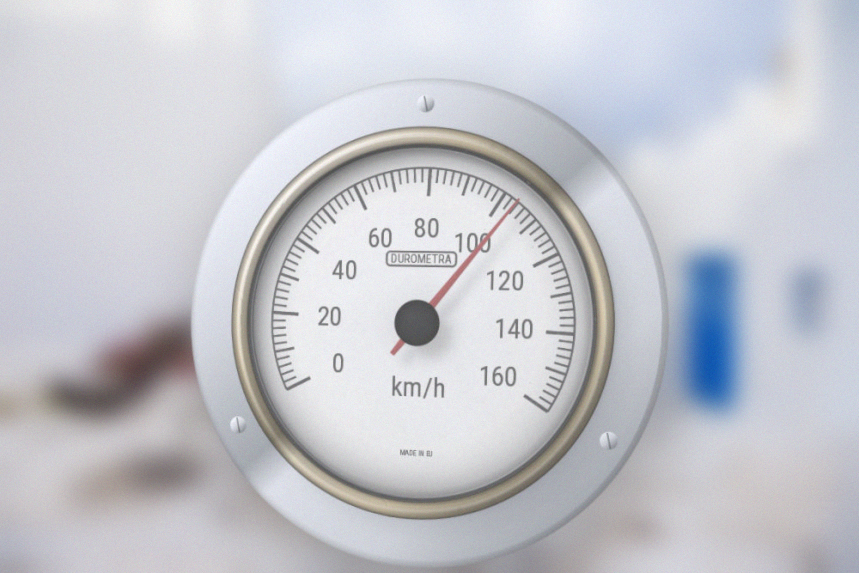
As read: 104 (km/h)
